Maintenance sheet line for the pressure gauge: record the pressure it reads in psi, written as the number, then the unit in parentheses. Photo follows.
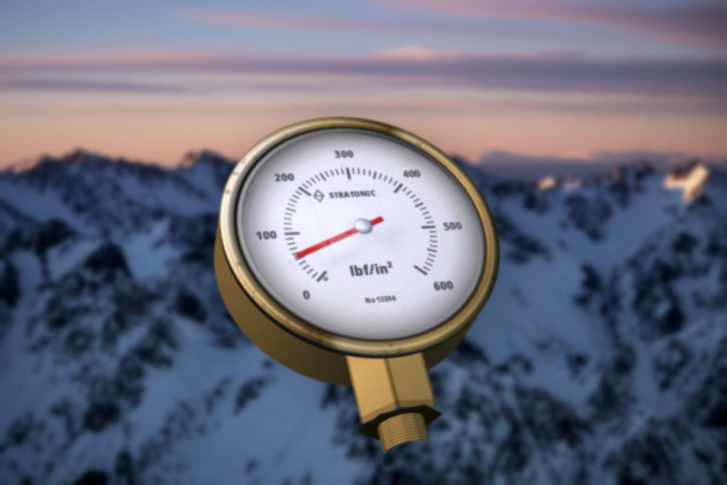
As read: 50 (psi)
